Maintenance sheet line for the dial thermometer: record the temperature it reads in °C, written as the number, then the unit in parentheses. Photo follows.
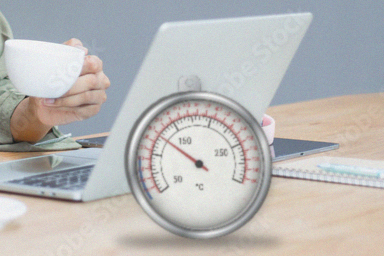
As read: 125 (°C)
